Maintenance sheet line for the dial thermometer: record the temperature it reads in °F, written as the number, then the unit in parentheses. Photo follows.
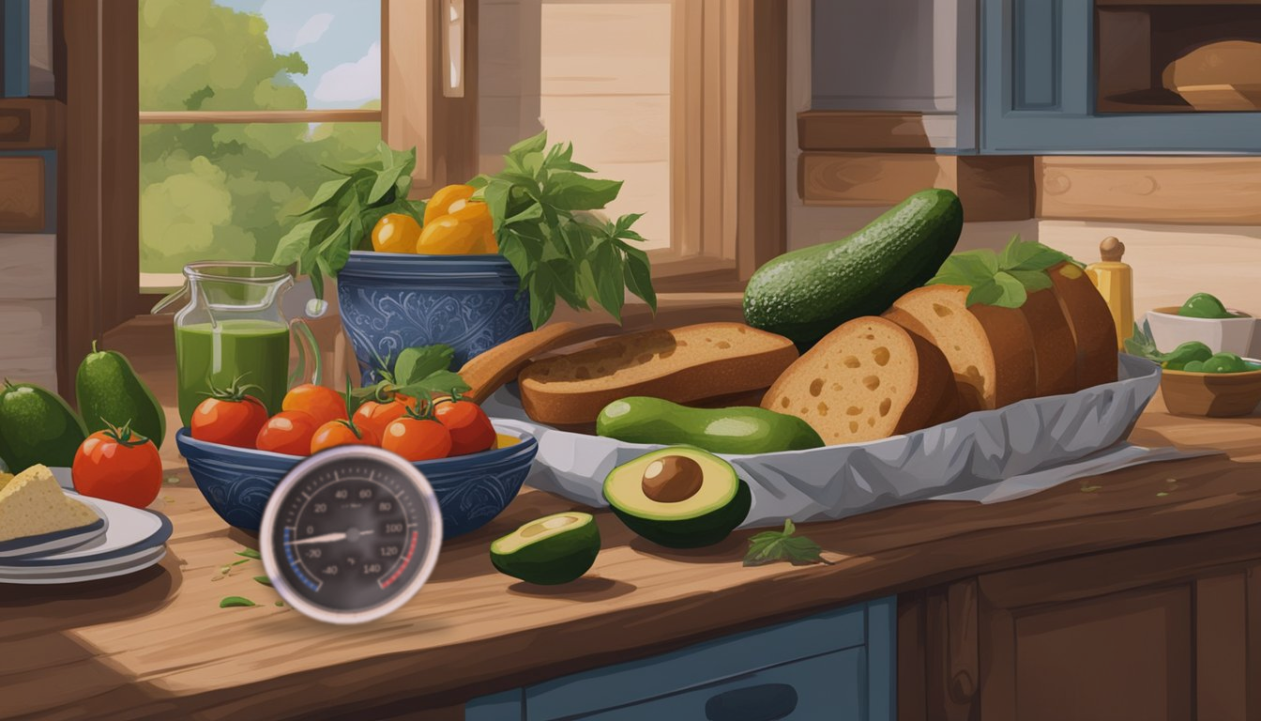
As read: -8 (°F)
